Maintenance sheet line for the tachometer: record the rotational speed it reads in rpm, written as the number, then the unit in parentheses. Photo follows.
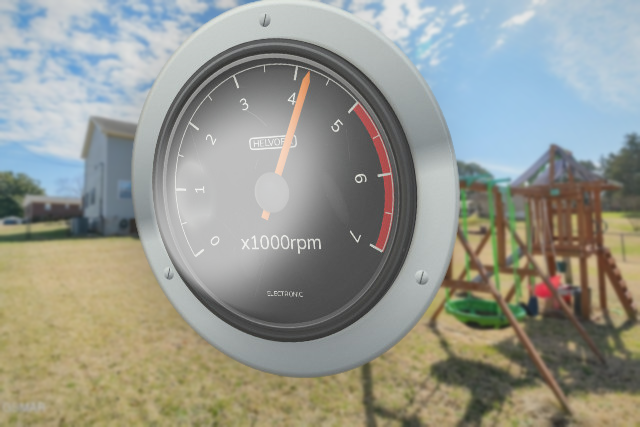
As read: 4250 (rpm)
